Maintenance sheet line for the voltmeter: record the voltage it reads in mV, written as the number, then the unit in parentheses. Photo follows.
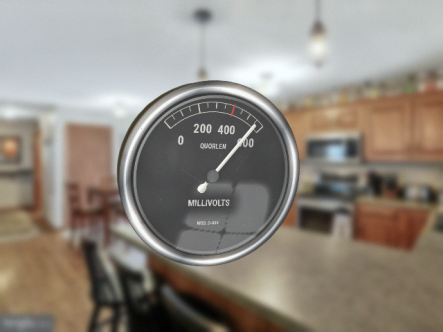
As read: 550 (mV)
